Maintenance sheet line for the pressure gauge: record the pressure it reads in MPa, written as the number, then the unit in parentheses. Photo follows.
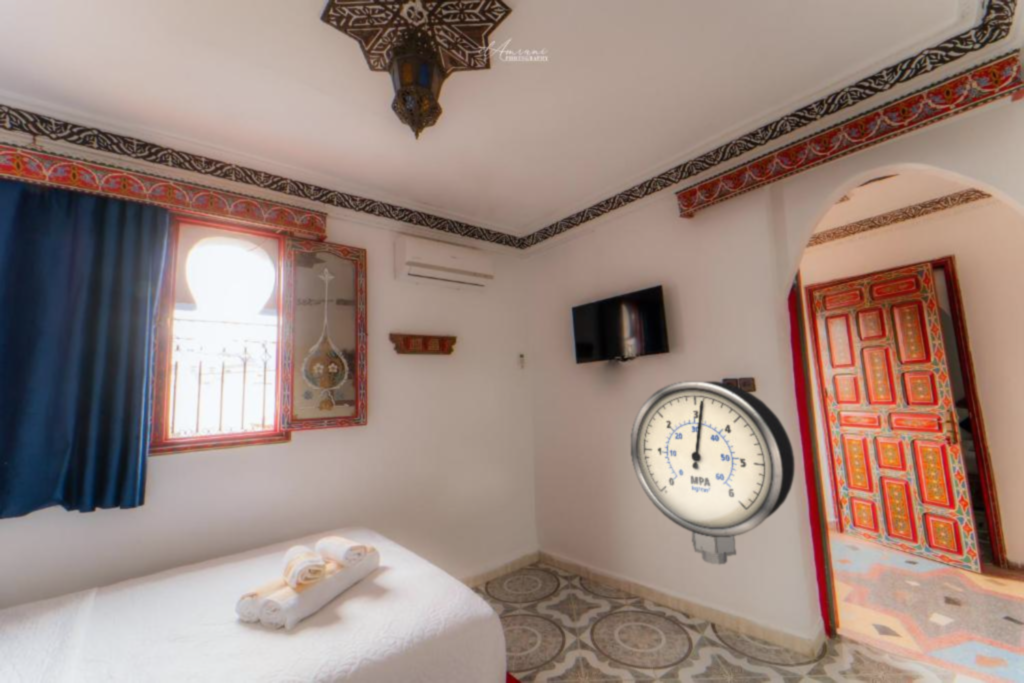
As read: 3.2 (MPa)
